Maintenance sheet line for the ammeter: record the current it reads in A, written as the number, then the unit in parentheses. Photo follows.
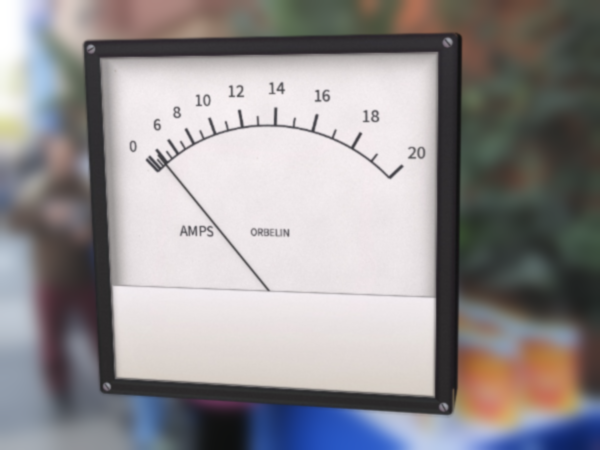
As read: 4 (A)
